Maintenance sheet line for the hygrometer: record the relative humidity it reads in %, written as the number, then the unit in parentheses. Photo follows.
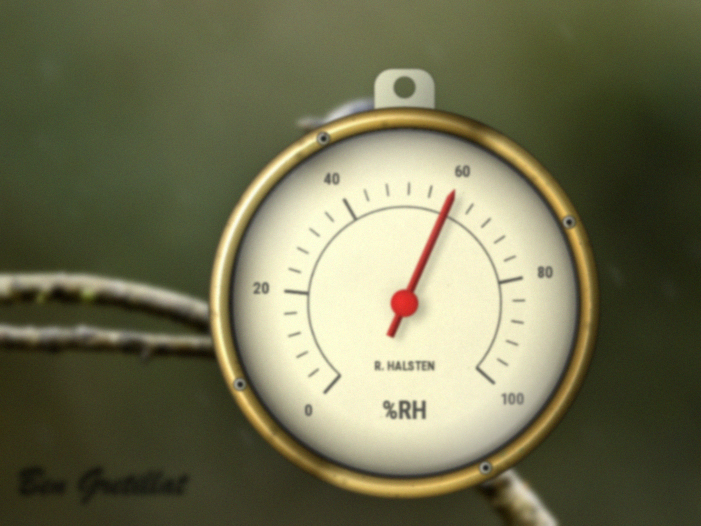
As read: 60 (%)
